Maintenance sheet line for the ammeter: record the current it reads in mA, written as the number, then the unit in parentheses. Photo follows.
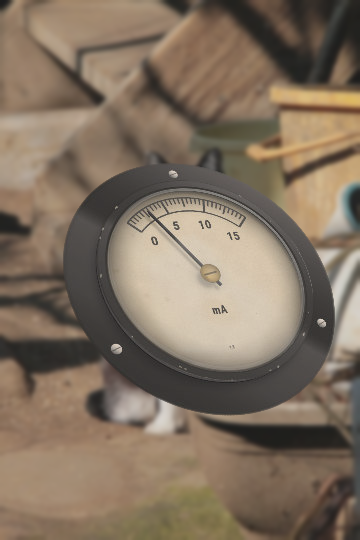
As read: 2.5 (mA)
